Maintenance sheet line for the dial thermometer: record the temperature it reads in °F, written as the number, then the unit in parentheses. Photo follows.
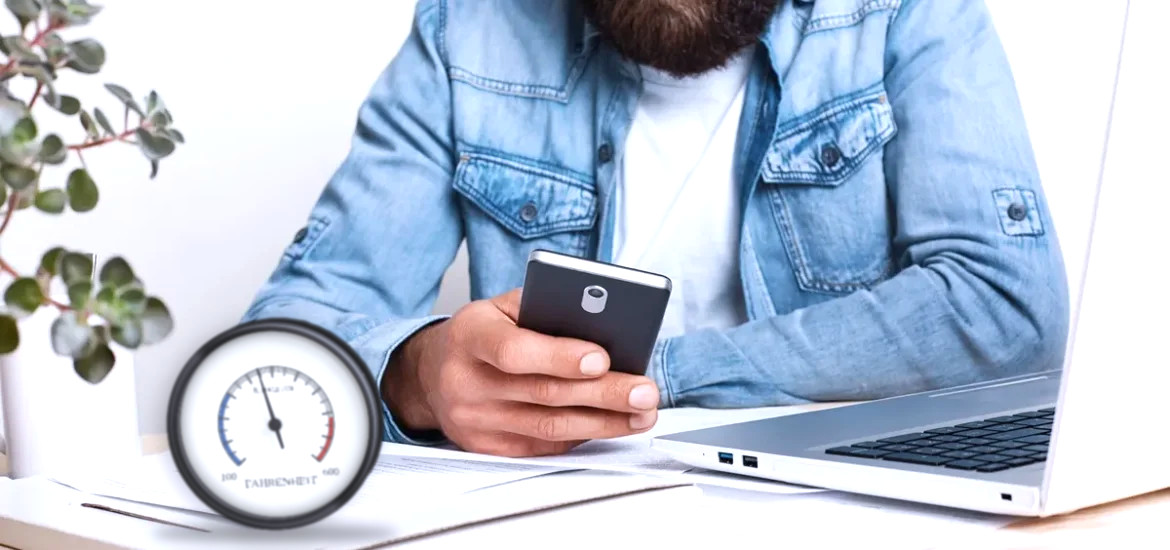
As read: 325 (°F)
